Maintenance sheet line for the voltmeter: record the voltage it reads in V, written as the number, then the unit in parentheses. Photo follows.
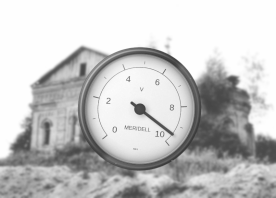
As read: 9.5 (V)
